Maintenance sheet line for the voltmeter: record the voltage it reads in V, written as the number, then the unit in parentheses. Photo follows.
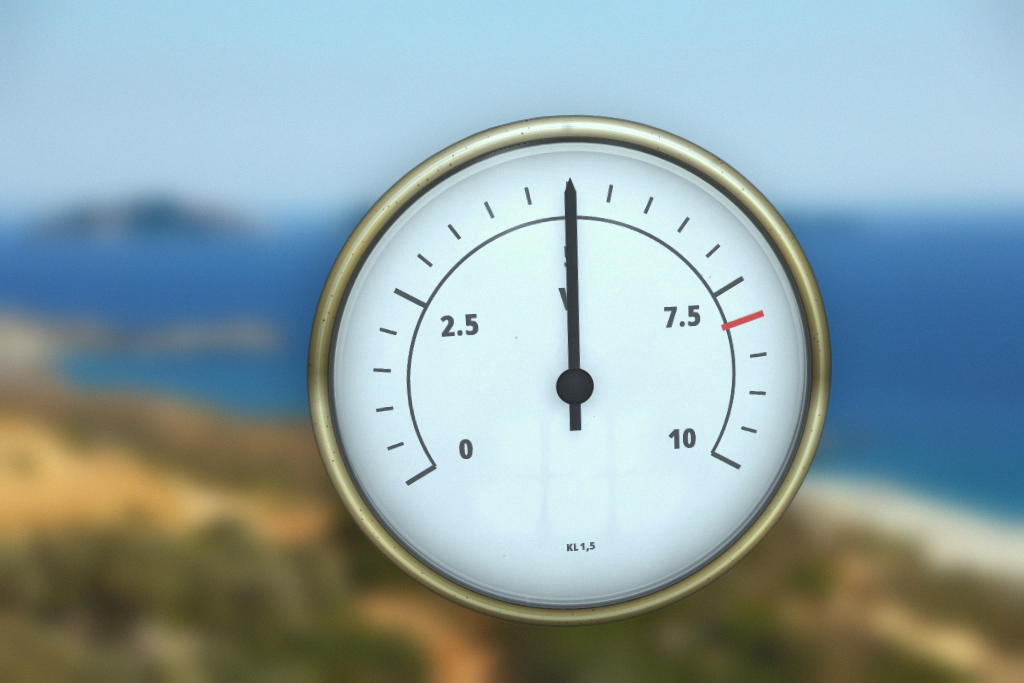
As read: 5 (V)
